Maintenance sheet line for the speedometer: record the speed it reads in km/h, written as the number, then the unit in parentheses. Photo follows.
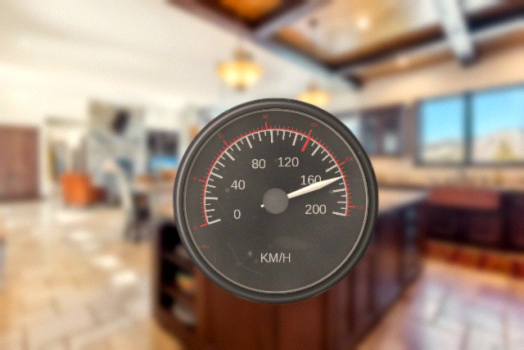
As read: 170 (km/h)
